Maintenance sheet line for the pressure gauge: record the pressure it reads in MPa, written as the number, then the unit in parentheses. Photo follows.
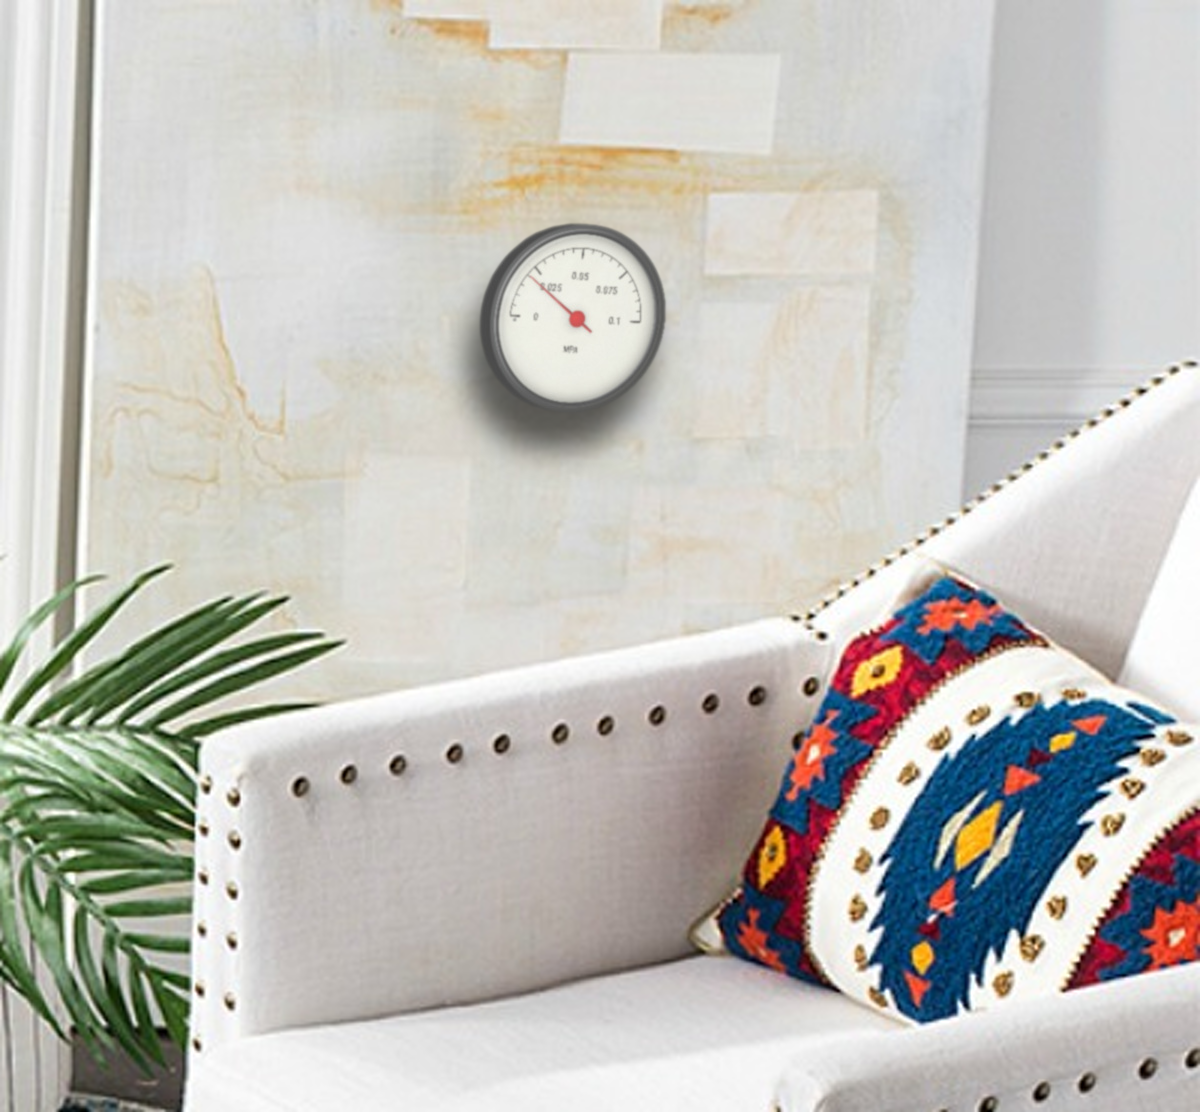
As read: 0.02 (MPa)
